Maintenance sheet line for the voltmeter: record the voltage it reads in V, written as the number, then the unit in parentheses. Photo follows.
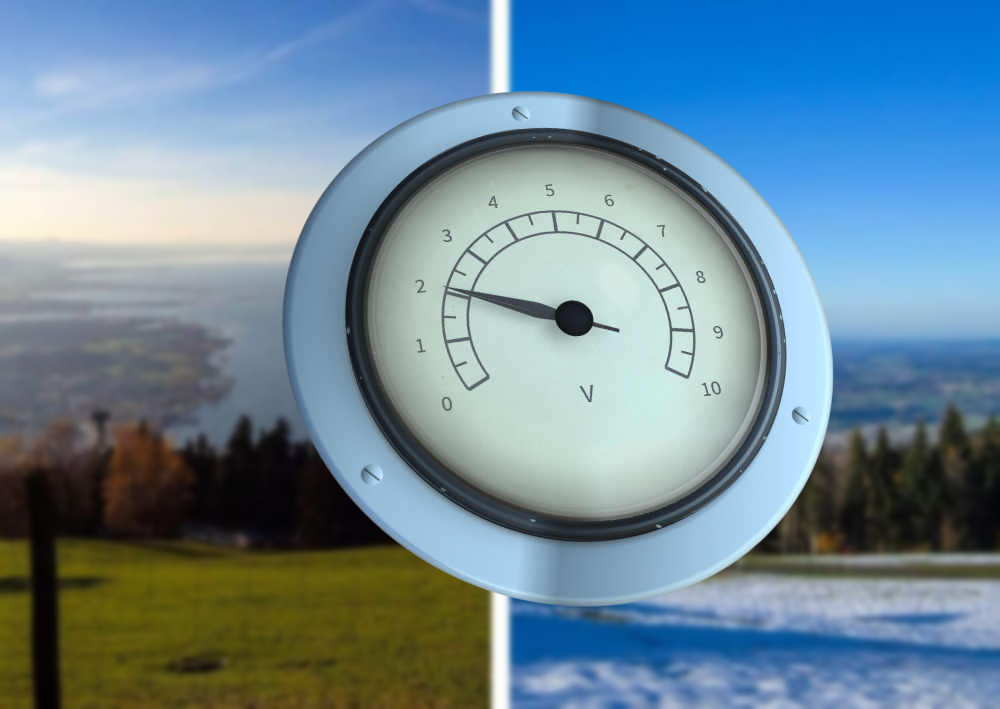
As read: 2 (V)
